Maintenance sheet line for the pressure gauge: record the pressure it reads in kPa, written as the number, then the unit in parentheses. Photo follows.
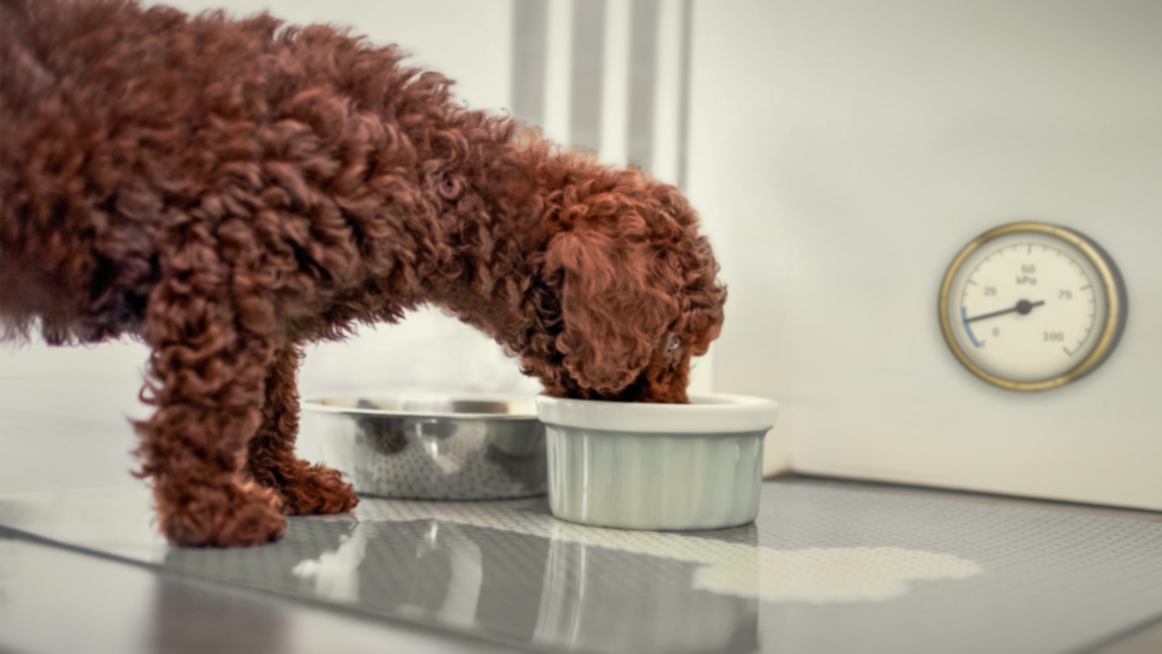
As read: 10 (kPa)
